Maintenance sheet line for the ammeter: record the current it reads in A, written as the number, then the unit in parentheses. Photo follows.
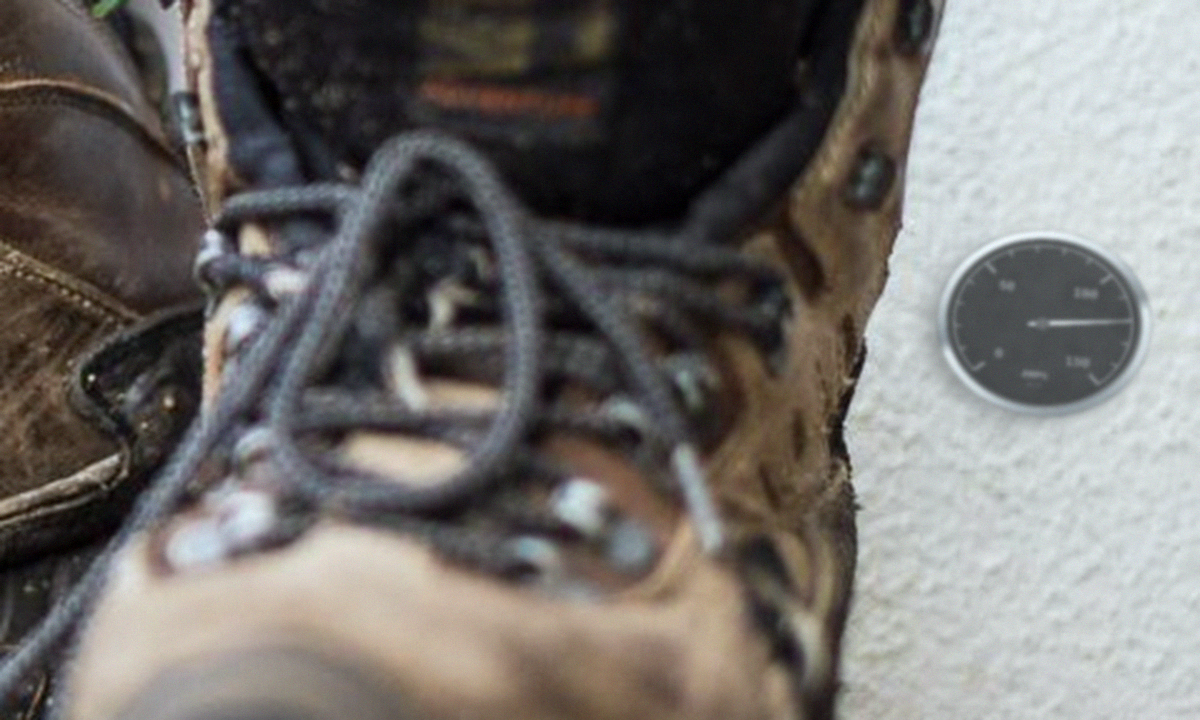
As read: 120 (A)
